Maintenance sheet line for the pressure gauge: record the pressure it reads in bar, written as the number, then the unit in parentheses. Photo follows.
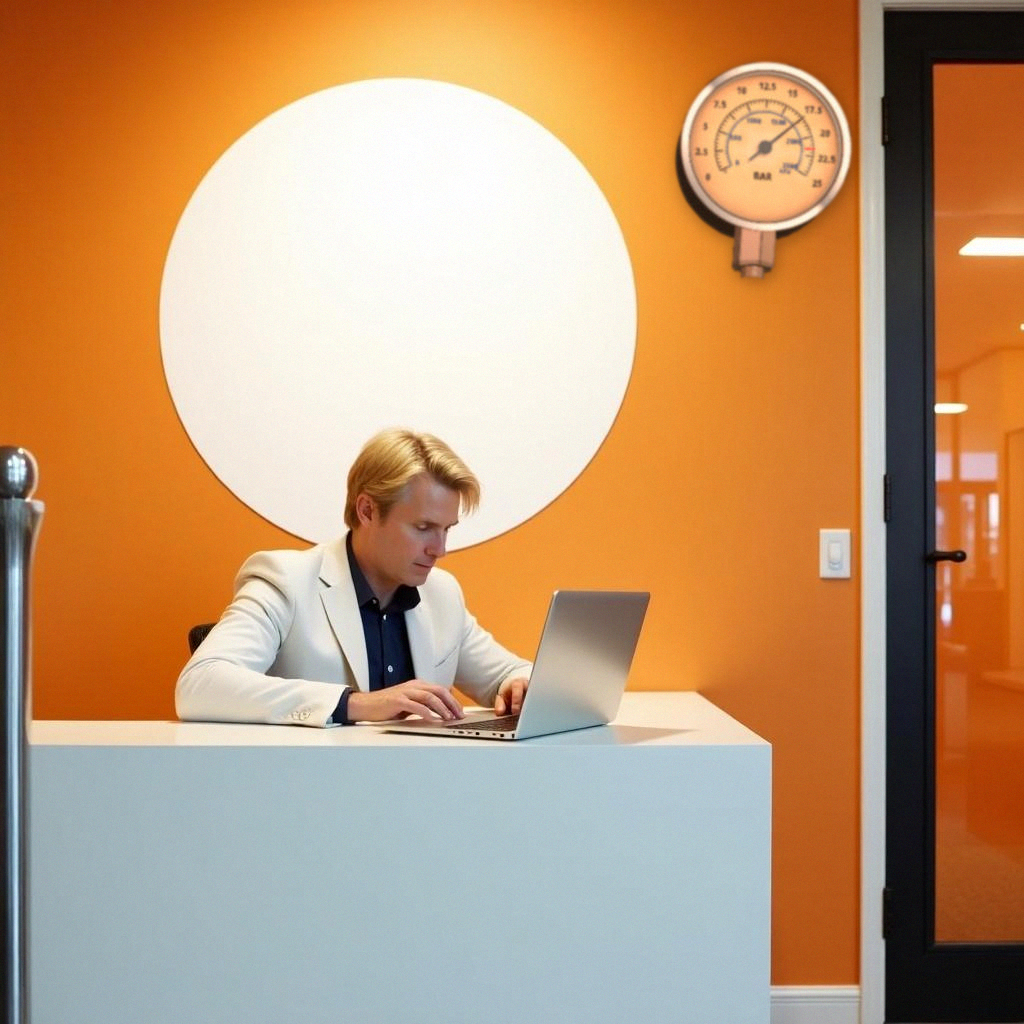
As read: 17.5 (bar)
